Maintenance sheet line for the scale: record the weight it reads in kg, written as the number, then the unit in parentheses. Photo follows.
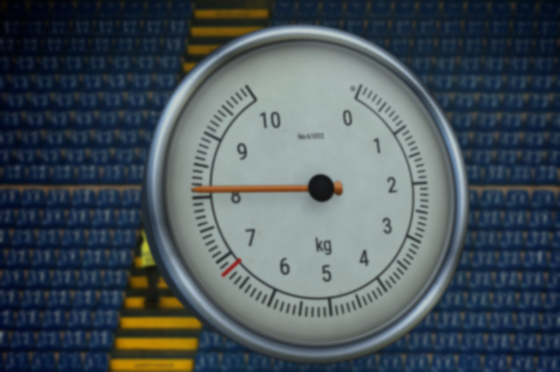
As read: 8.1 (kg)
